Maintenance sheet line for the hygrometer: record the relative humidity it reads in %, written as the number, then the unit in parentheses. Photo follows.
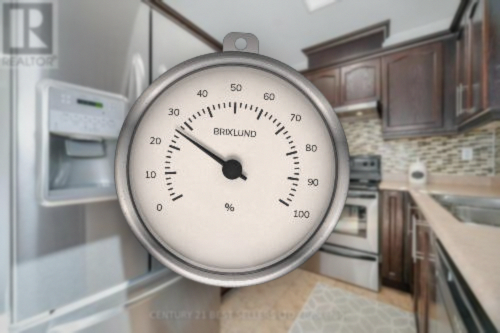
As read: 26 (%)
